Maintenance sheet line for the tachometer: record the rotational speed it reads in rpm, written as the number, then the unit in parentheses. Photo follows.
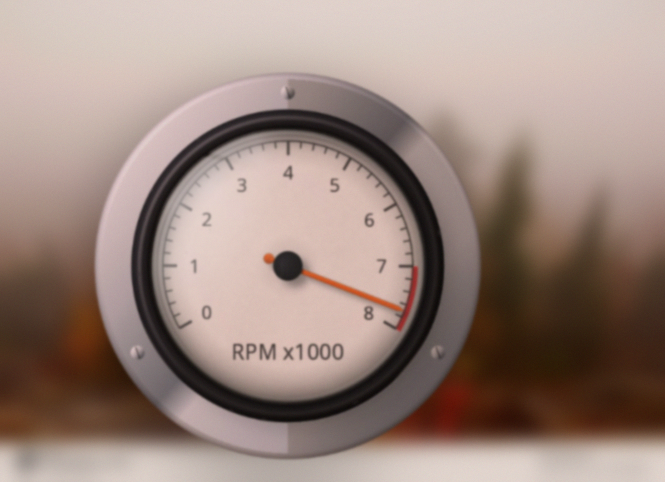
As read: 7700 (rpm)
